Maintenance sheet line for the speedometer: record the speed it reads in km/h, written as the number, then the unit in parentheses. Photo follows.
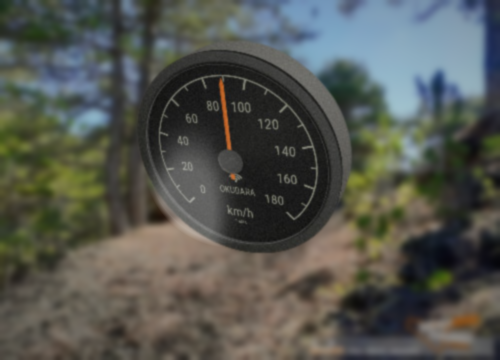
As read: 90 (km/h)
